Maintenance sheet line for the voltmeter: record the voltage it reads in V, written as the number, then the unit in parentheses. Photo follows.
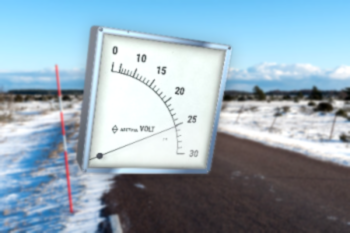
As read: 25 (V)
